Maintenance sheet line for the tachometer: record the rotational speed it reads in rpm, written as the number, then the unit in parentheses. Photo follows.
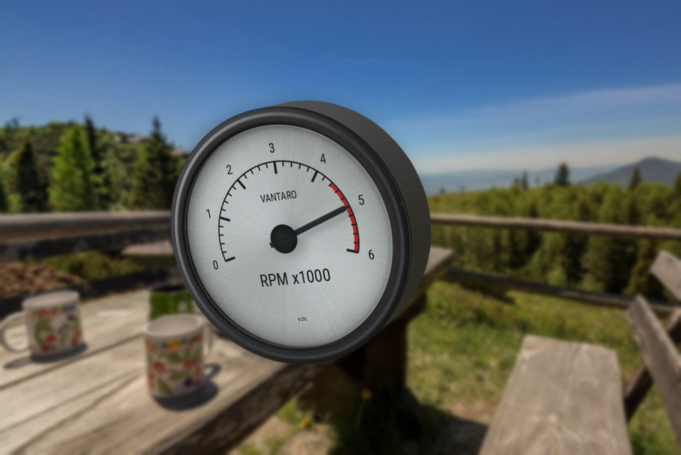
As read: 5000 (rpm)
